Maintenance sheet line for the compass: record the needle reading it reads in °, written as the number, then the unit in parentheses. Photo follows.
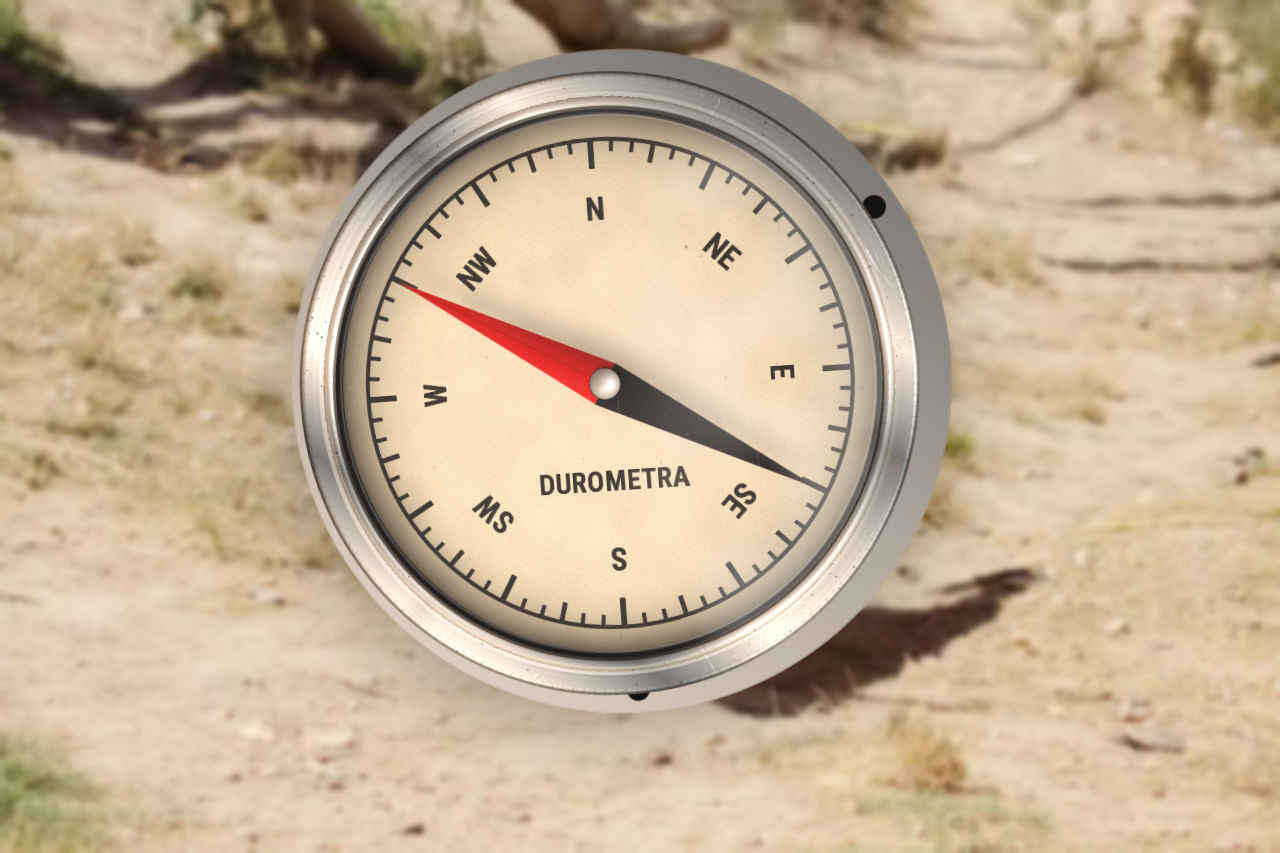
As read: 300 (°)
